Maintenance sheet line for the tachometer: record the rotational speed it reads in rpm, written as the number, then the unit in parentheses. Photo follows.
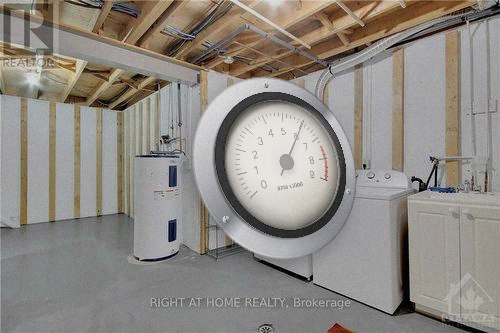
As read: 6000 (rpm)
